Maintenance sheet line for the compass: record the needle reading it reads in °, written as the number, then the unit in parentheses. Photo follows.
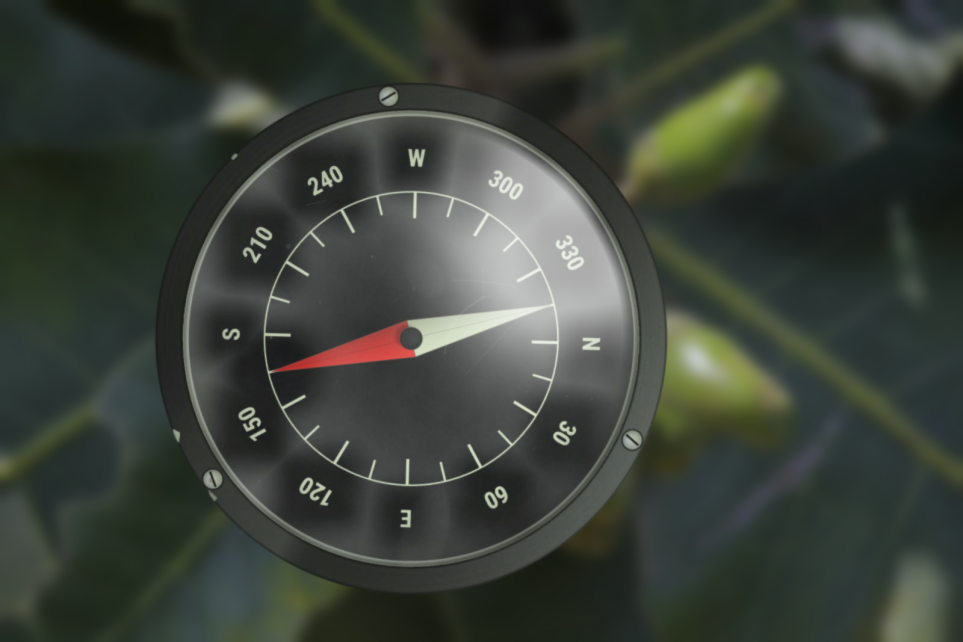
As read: 165 (°)
